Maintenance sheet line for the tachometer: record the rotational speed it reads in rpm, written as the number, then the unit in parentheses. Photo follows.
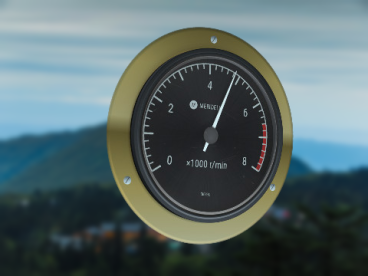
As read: 4800 (rpm)
